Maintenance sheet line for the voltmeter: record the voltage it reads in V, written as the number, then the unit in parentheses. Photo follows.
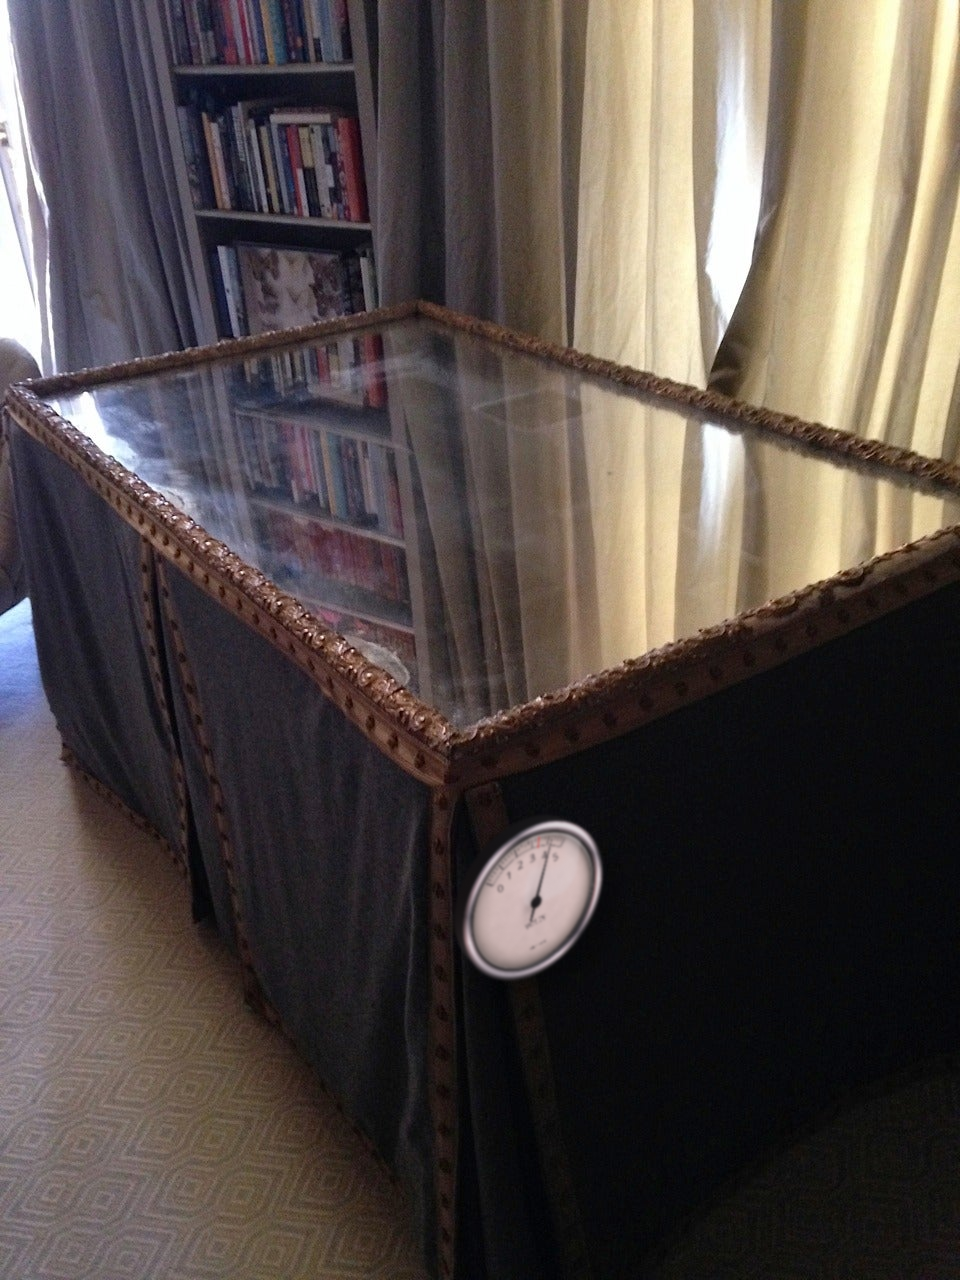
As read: 4 (V)
